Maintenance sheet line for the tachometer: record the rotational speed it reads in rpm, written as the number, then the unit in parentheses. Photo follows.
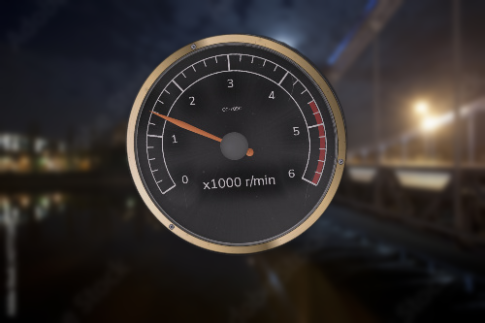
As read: 1400 (rpm)
